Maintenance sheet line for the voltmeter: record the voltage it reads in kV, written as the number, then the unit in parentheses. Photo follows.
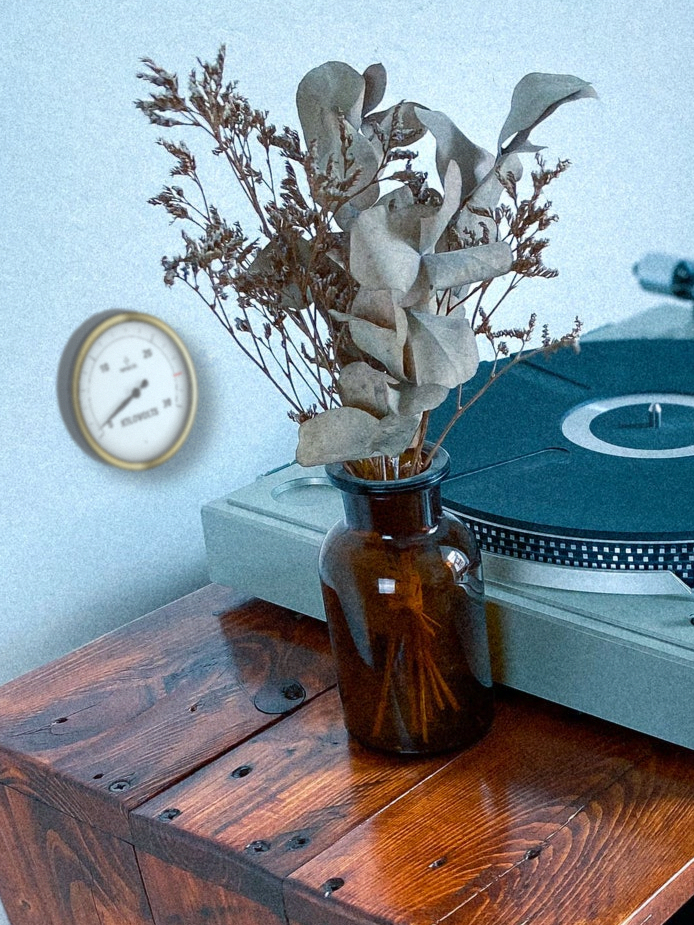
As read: 1 (kV)
